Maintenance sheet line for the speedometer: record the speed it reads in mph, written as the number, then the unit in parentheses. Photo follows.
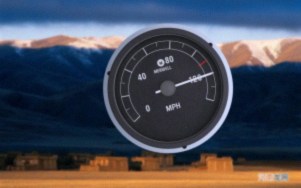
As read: 120 (mph)
